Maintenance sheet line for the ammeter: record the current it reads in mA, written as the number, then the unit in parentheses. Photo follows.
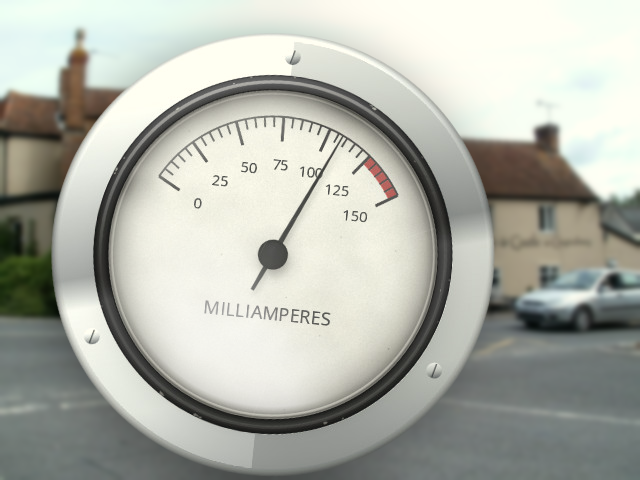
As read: 107.5 (mA)
